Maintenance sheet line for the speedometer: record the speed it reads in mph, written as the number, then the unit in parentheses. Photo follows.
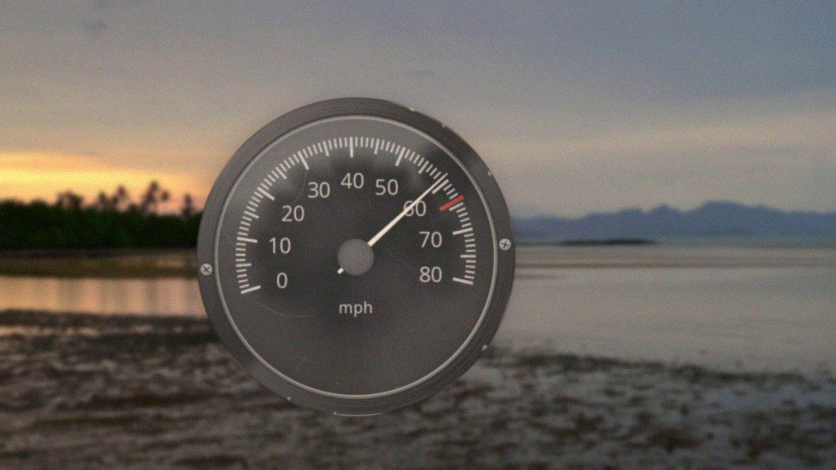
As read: 59 (mph)
